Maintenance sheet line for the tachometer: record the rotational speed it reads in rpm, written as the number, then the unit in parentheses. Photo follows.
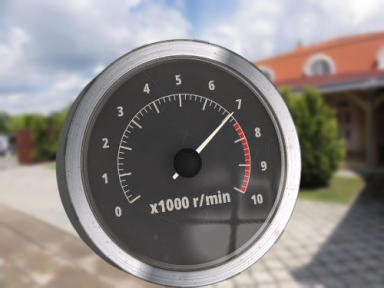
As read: 7000 (rpm)
